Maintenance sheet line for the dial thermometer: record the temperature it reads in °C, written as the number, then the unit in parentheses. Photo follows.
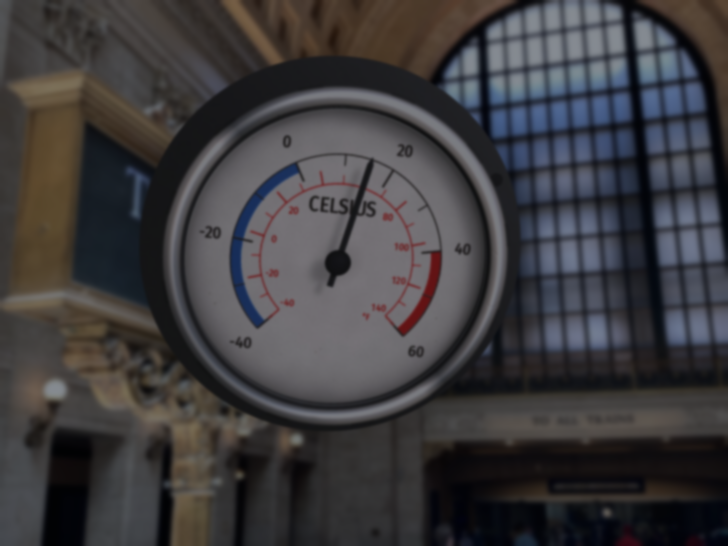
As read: 15 (°C)
